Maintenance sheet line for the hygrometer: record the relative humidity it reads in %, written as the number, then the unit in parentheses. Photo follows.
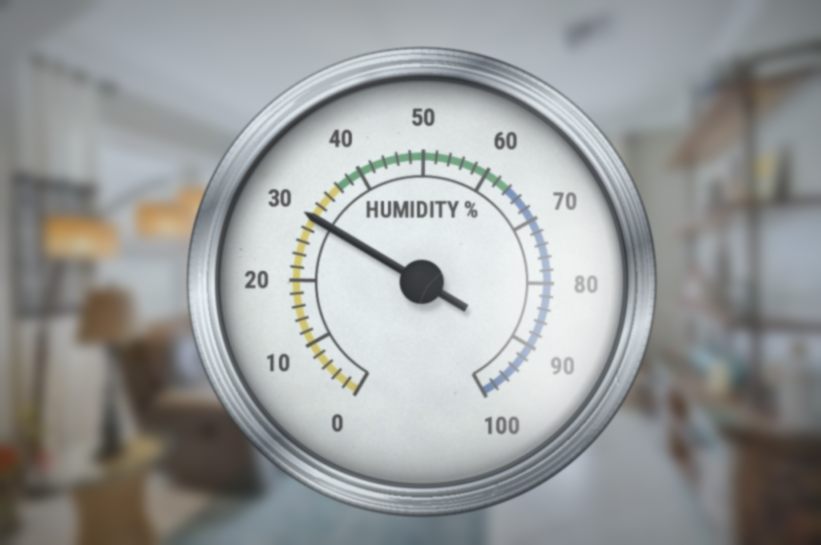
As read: 30 (%)
